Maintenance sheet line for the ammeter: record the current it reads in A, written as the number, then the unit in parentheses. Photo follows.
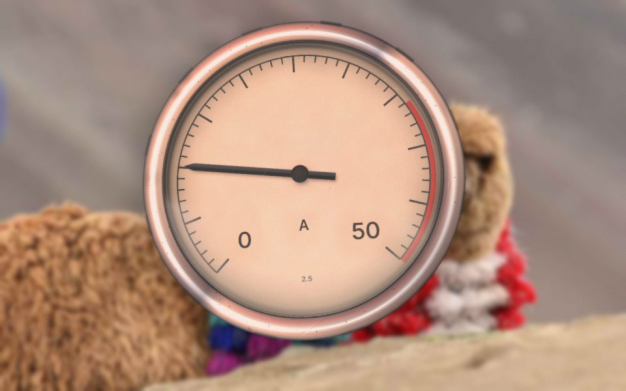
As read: 10 (A)
